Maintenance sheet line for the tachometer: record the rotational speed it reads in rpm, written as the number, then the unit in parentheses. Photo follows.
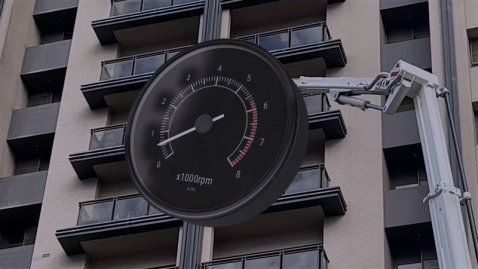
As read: 500 (rpm)
